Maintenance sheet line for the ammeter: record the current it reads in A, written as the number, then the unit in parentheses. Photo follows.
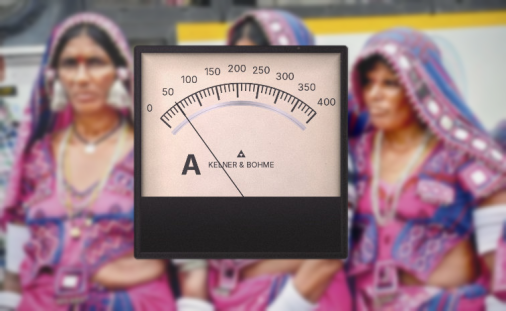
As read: 50 (A)
